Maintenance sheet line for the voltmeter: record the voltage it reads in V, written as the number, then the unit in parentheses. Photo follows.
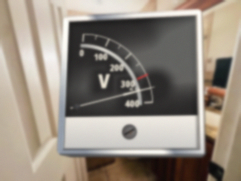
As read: 350 (V)
